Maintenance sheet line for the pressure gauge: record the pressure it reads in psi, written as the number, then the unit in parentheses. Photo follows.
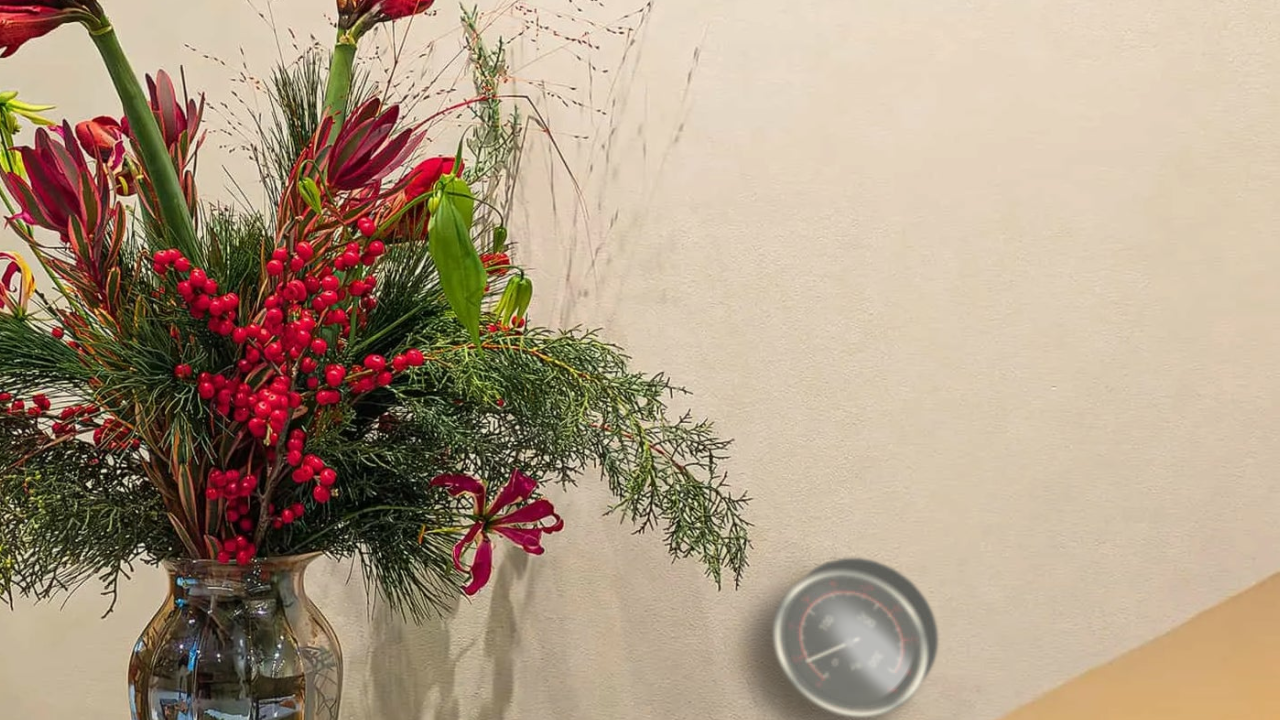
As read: 30 (psi)
